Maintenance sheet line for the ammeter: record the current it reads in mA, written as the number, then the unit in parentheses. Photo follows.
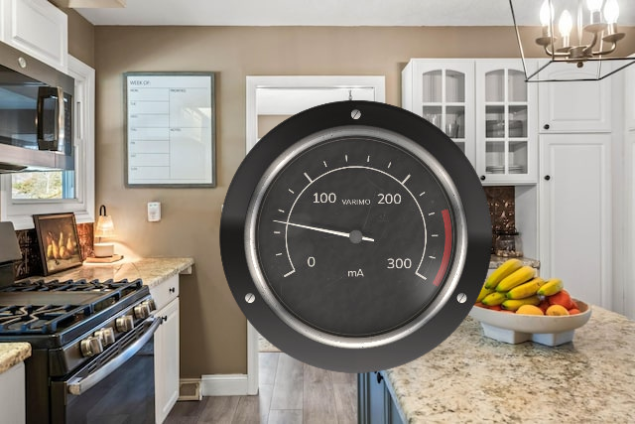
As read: 50 (mA)
